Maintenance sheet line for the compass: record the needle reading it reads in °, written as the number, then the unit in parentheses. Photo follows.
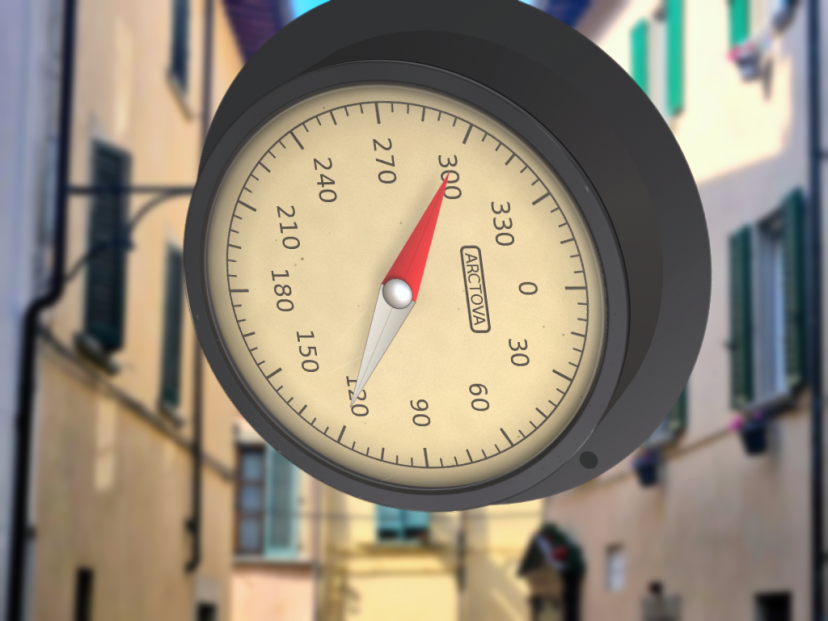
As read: 300 (°)
